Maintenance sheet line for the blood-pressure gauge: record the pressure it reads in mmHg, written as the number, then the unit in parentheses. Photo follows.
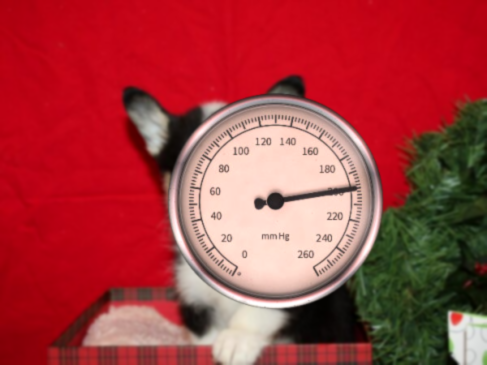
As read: 200 (mmHg)
